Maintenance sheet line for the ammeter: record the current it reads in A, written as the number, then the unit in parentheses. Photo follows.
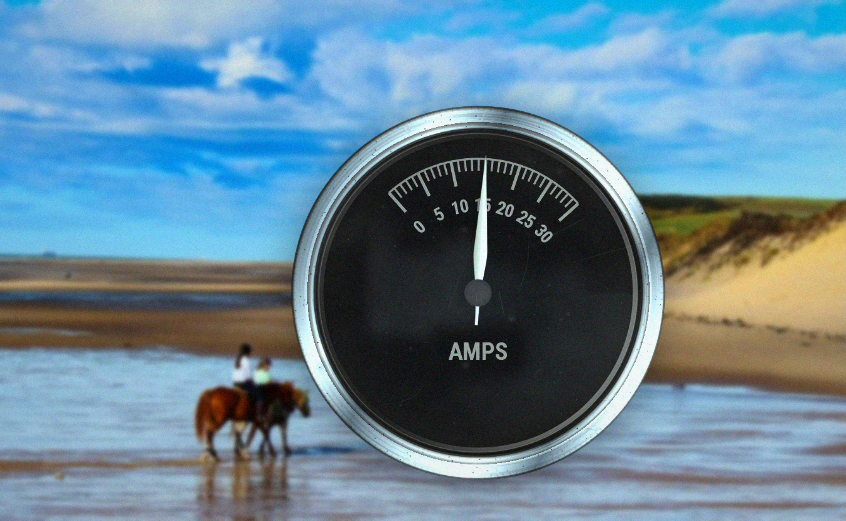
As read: 15 (A)
